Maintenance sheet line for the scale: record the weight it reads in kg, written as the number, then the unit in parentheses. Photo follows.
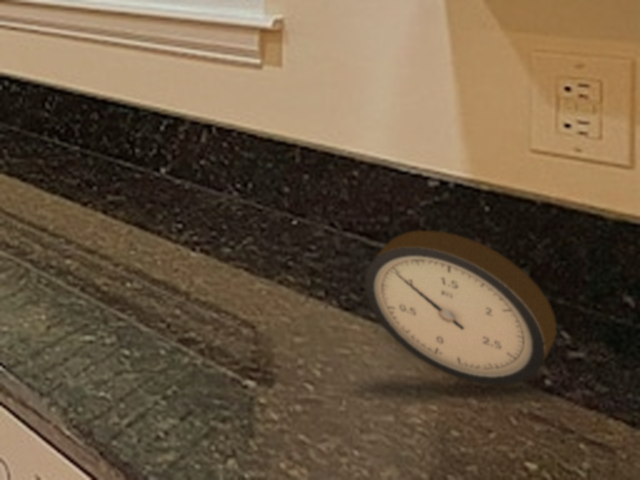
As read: 1 (kg)
